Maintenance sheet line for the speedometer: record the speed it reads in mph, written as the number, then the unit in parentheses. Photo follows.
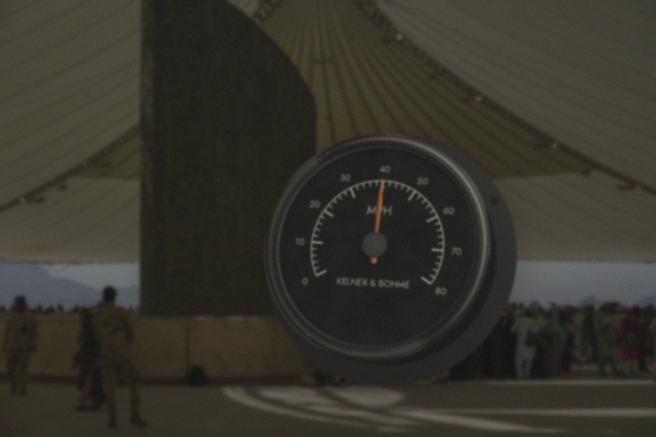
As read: 40 (mph)
